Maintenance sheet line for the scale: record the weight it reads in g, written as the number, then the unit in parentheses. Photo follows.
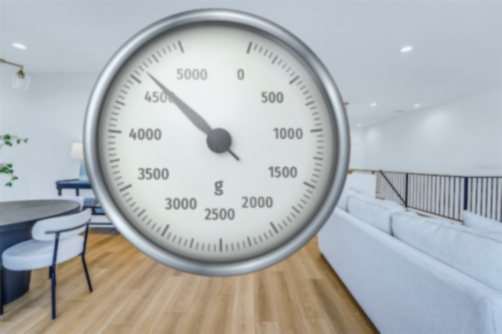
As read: 4600 (g)
